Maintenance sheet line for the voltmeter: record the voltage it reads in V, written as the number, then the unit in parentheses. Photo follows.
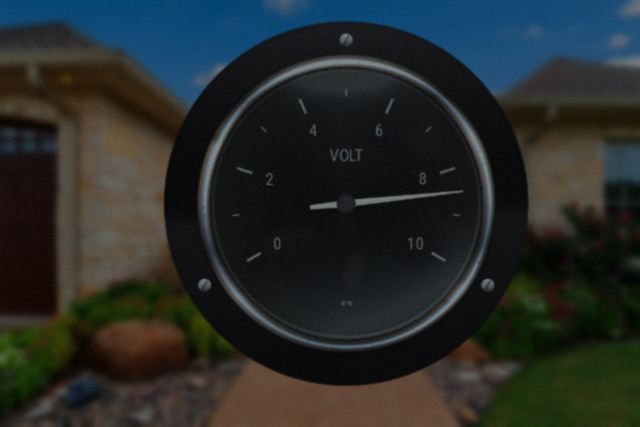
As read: 8.5 (V)
